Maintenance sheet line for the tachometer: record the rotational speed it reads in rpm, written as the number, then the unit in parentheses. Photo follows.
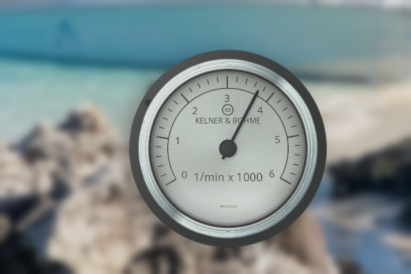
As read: 3700 (rpm)
